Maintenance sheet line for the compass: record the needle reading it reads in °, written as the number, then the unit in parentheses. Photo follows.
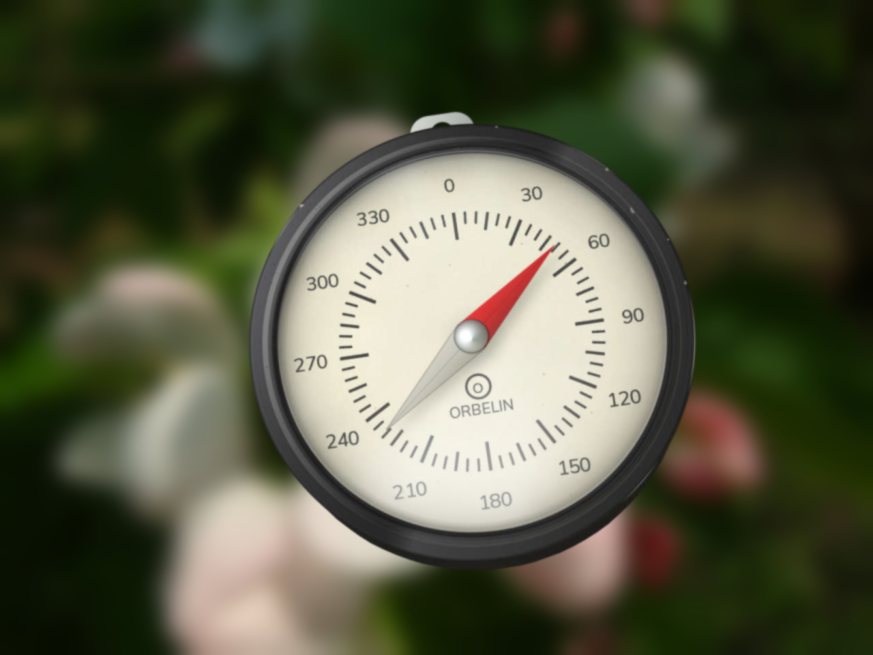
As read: 50 (°)
